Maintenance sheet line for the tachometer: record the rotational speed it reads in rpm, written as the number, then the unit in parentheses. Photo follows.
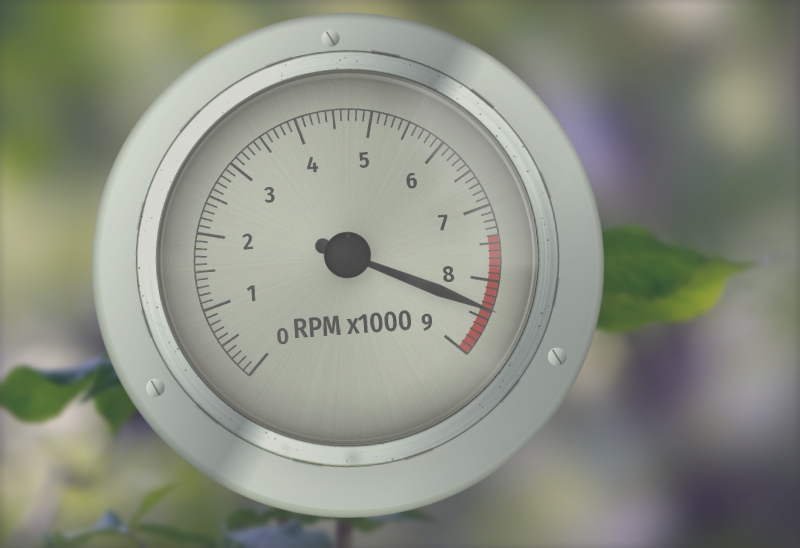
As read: 8400 (rpm)
